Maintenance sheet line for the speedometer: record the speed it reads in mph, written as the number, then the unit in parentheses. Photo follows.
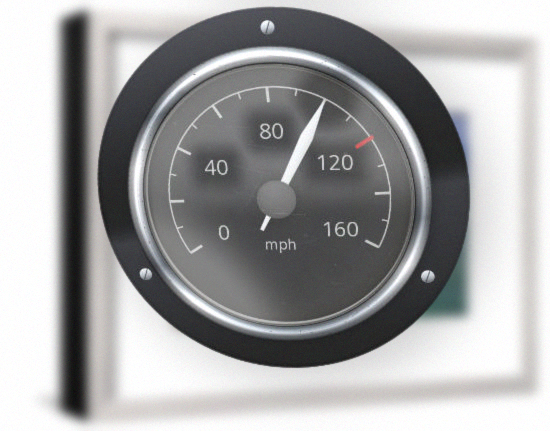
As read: 100 (mph)
